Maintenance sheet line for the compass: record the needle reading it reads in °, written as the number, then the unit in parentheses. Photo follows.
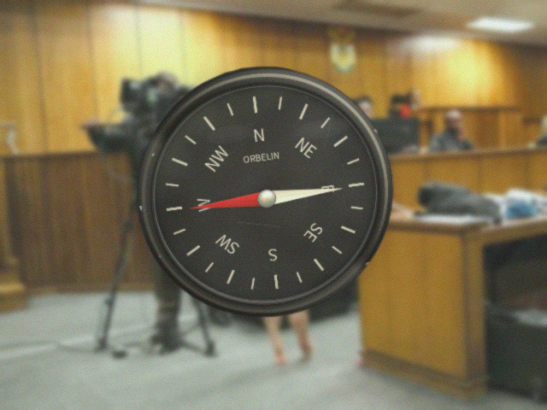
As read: 270 (°)
